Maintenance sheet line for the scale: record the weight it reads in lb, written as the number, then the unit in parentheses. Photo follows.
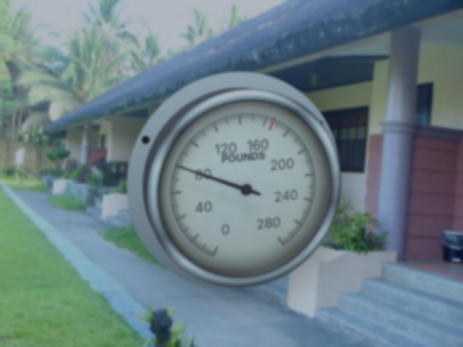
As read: 80 (lb)
